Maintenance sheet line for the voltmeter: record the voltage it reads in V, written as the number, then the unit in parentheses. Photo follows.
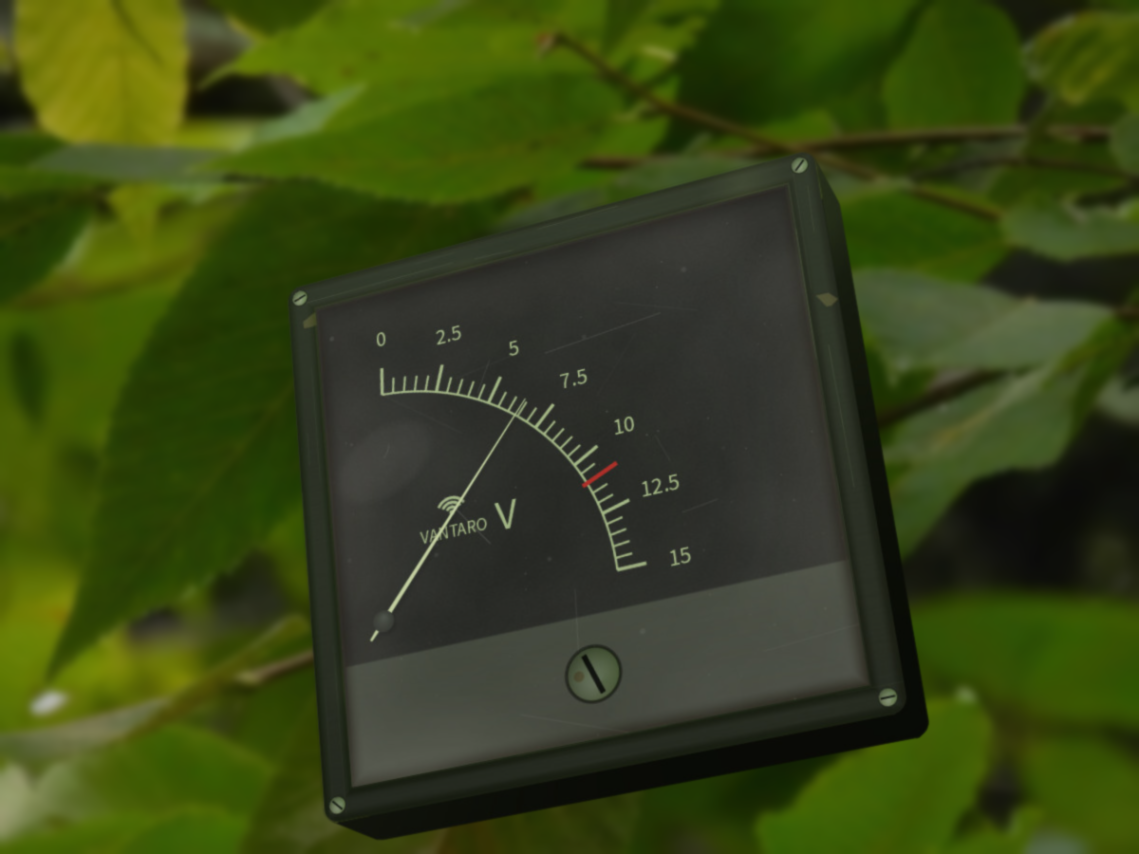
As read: 6.5 (V)
